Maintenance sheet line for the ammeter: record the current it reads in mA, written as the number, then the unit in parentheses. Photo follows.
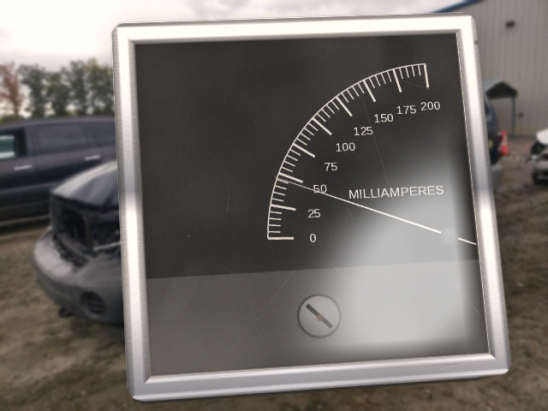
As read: 45 (mA)
